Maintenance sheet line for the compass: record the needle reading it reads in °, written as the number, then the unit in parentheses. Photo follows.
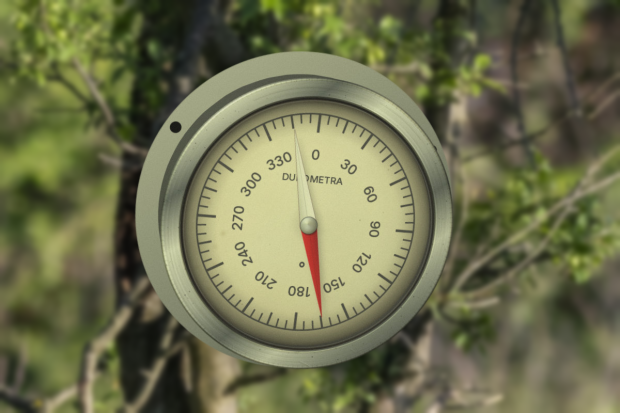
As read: 165 (°)
